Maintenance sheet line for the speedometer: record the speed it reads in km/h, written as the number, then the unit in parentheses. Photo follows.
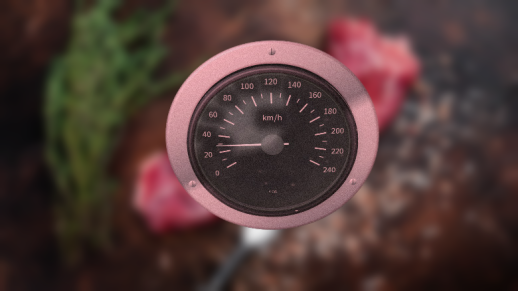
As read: 30 (km/h)
